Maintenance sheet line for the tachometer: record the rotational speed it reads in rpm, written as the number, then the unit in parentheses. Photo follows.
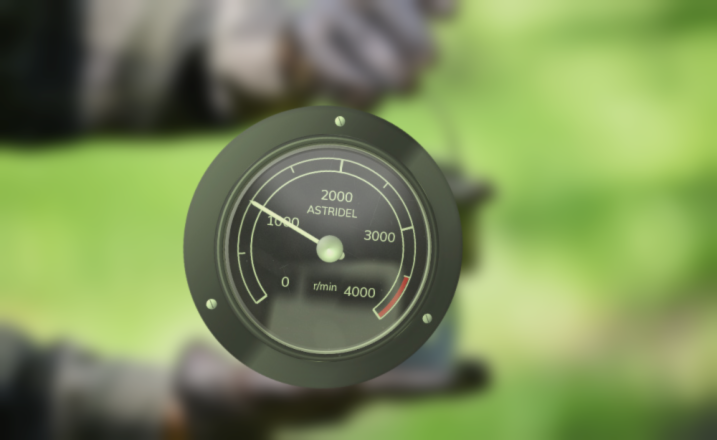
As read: 1000 (rpm)
